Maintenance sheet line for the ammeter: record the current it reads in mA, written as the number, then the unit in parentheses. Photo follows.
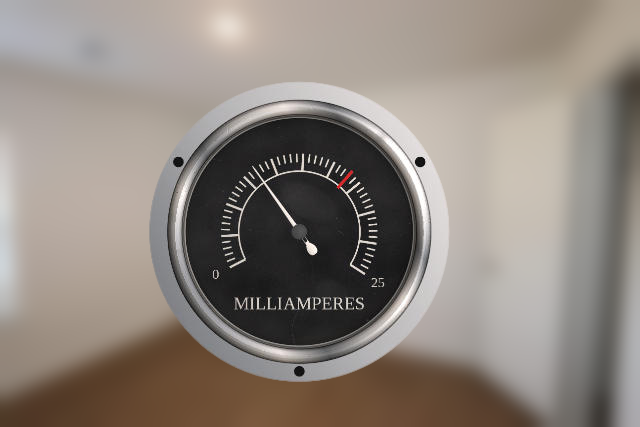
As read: 8.5 (mA)
